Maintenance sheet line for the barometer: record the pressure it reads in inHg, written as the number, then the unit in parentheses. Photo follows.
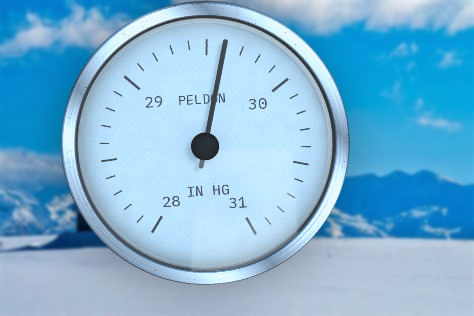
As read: 29.6 (inHg)
